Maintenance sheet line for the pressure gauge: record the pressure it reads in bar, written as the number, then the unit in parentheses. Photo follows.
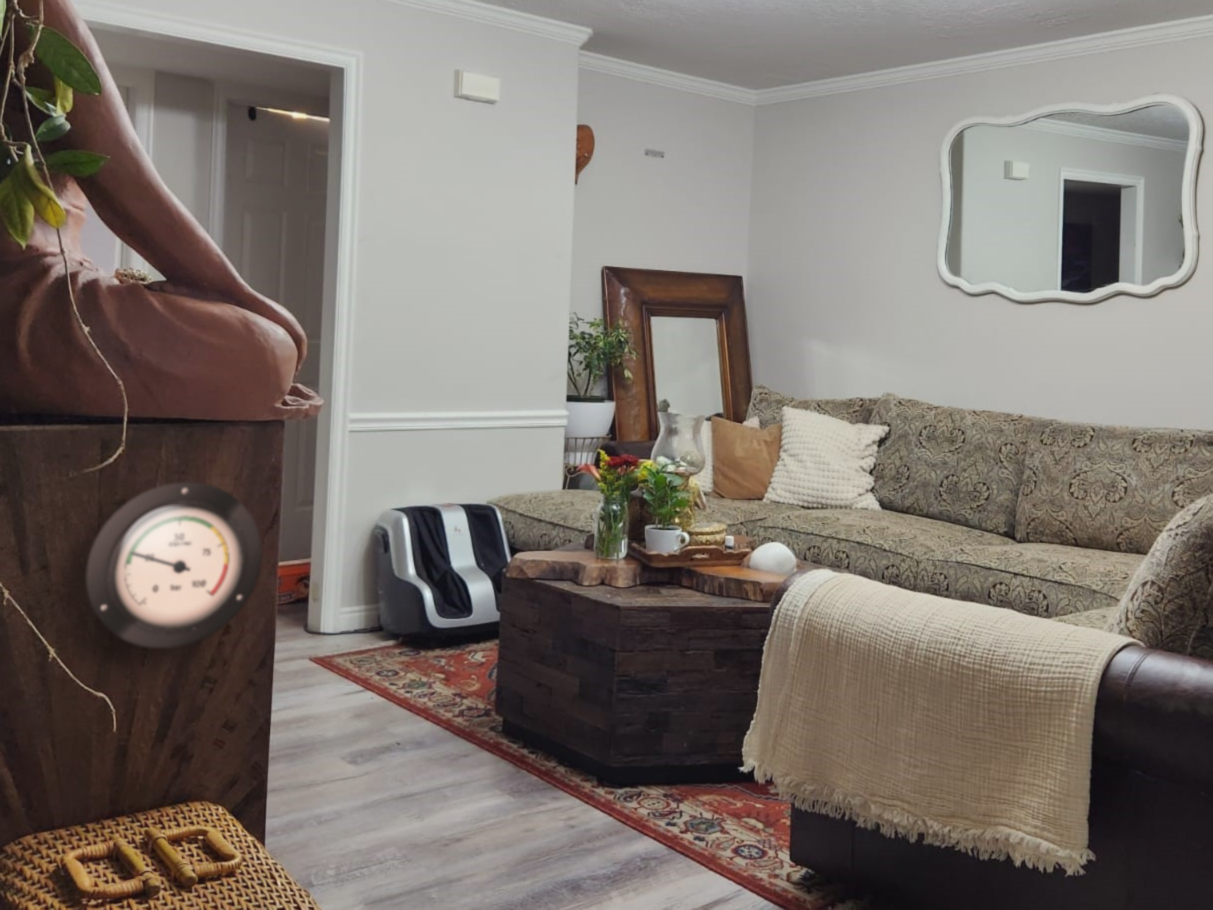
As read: 25 (bar)
